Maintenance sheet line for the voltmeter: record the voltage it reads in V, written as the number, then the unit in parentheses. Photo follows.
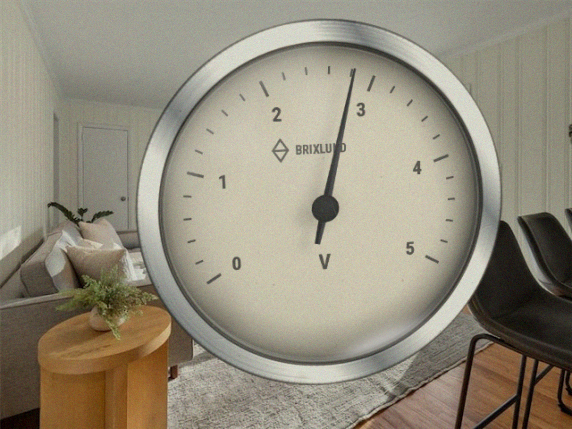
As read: 2.8 (V)
